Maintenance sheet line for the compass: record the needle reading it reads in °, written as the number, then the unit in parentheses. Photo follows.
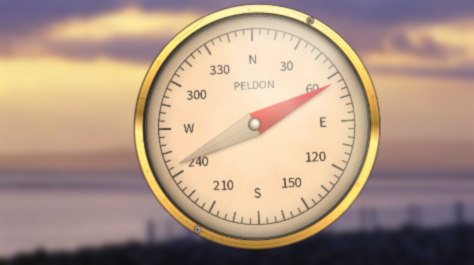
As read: 65 (°)
